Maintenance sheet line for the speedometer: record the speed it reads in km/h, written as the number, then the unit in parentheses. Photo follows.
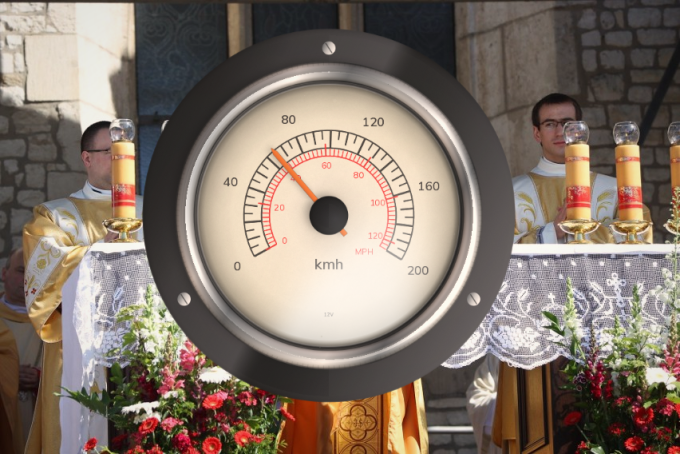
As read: 65 (km/h)
